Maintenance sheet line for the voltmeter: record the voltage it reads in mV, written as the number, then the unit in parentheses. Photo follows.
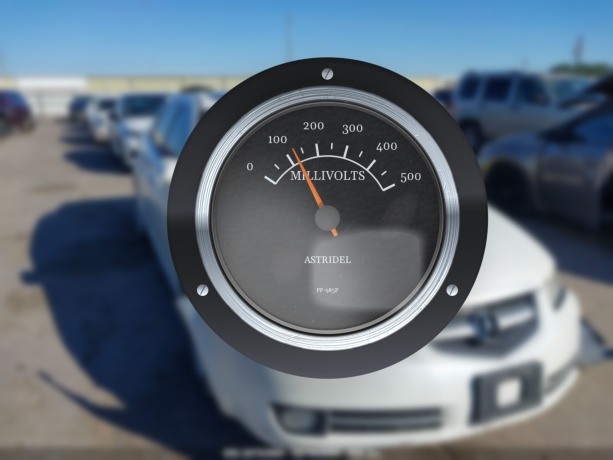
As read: 125 (mV)
